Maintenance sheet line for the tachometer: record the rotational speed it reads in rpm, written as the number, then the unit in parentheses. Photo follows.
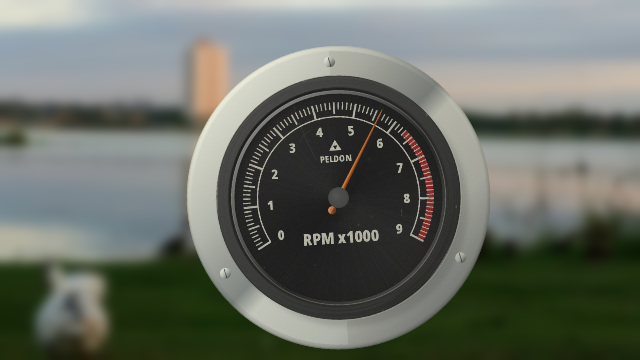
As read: 5600 (rpm)
